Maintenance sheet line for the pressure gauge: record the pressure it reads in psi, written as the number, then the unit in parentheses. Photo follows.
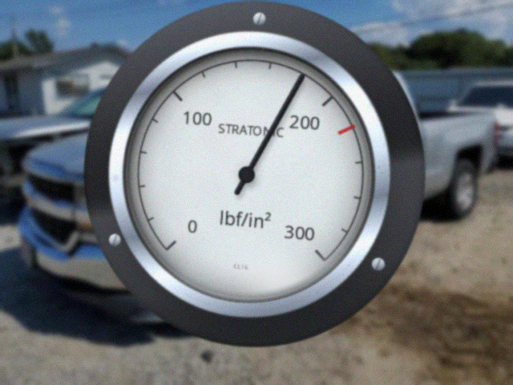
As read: 180 (psi)
